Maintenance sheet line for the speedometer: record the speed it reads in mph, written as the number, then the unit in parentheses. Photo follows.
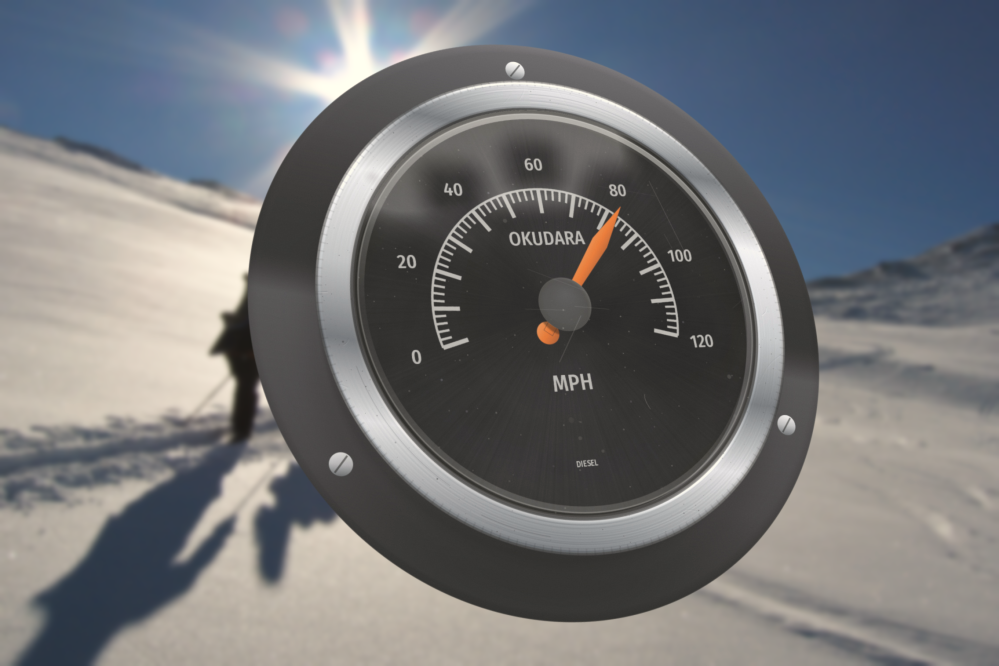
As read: 82 (mph)
